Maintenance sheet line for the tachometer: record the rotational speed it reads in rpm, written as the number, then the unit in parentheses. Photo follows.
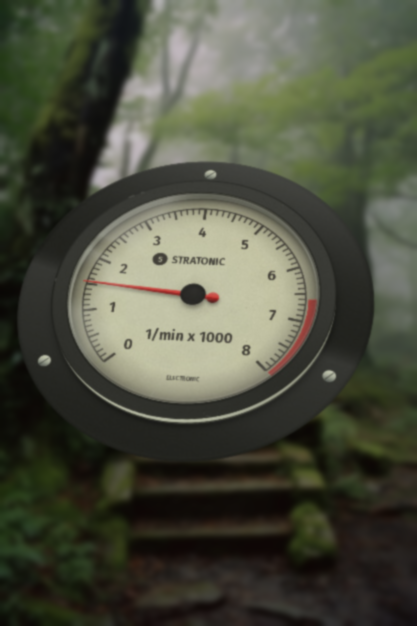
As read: 1500 (rpm)
